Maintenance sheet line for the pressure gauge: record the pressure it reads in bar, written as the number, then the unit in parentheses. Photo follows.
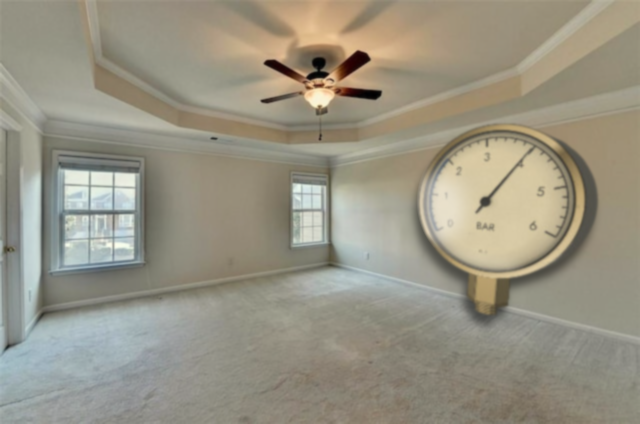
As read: 4 (bar)
